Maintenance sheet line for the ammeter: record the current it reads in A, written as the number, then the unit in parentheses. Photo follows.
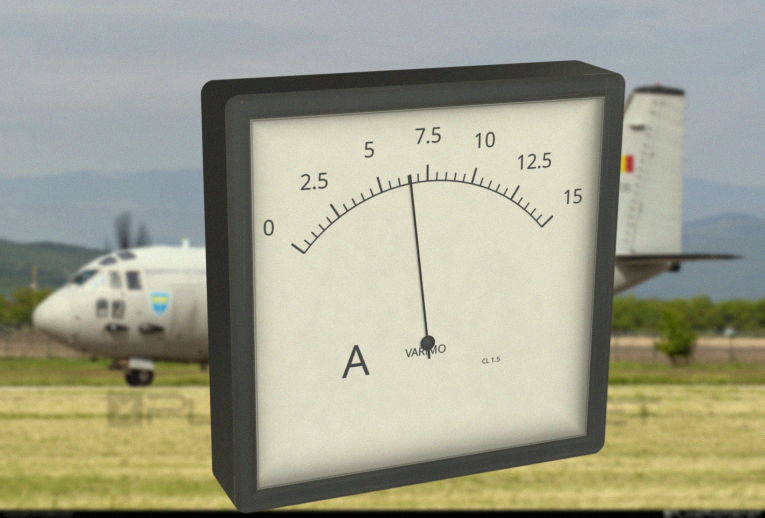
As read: 6.5 (A)
